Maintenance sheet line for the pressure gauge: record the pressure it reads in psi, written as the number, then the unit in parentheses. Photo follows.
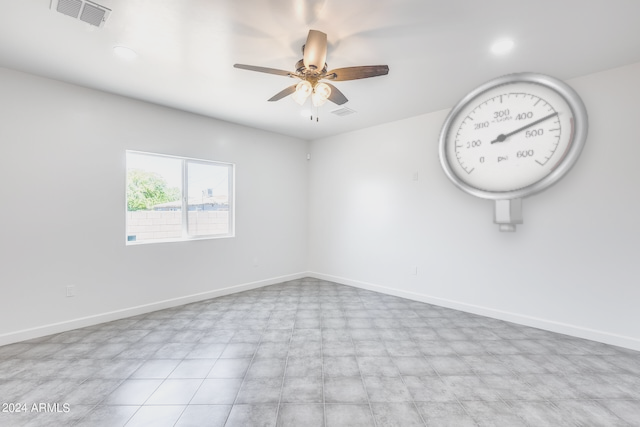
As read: 460 (psi)
